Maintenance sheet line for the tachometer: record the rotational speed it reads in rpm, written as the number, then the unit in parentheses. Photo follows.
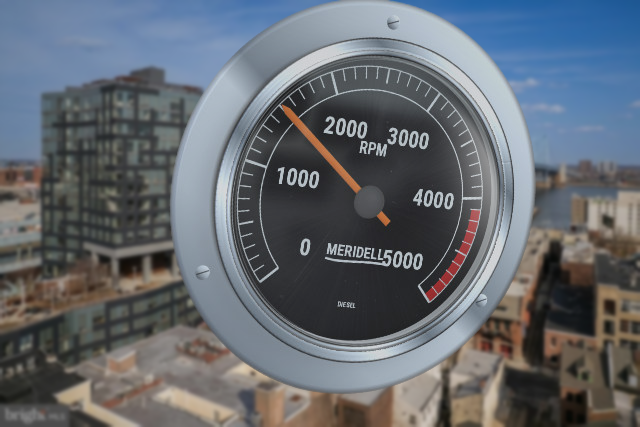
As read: 1500 (rpm)
